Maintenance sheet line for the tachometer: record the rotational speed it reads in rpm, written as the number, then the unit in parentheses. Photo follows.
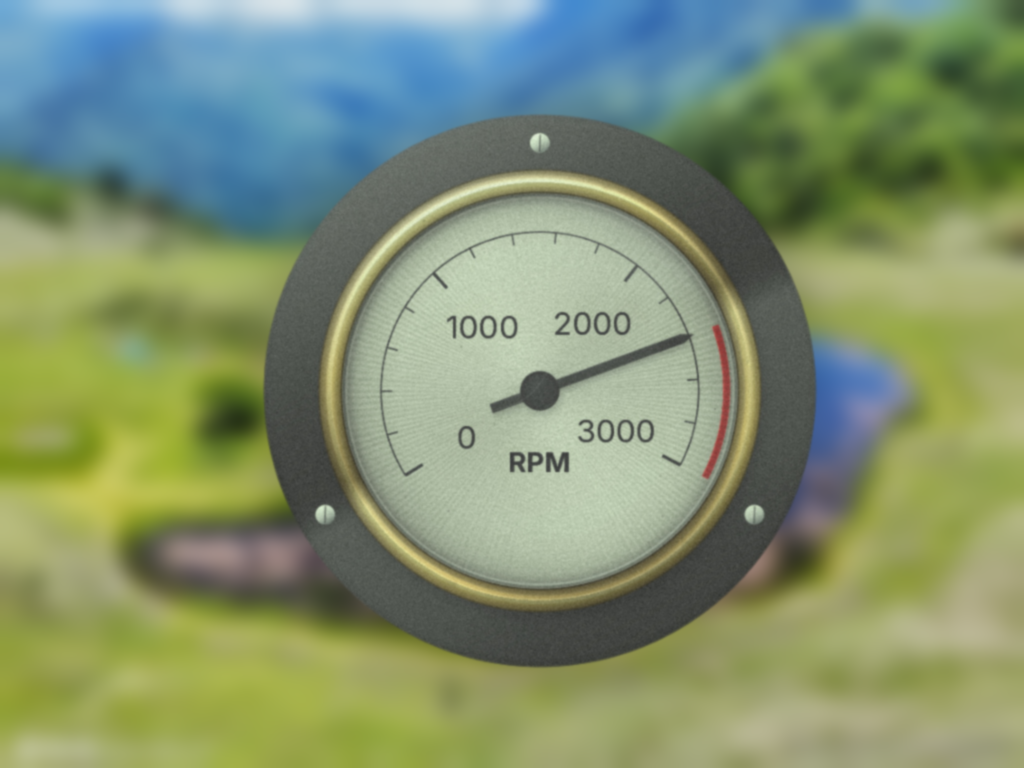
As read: 2400 (rpm)
